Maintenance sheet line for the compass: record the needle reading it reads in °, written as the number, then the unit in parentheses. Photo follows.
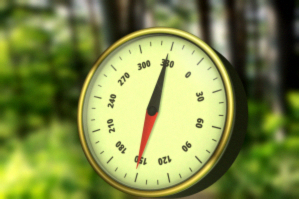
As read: 150 (°)
